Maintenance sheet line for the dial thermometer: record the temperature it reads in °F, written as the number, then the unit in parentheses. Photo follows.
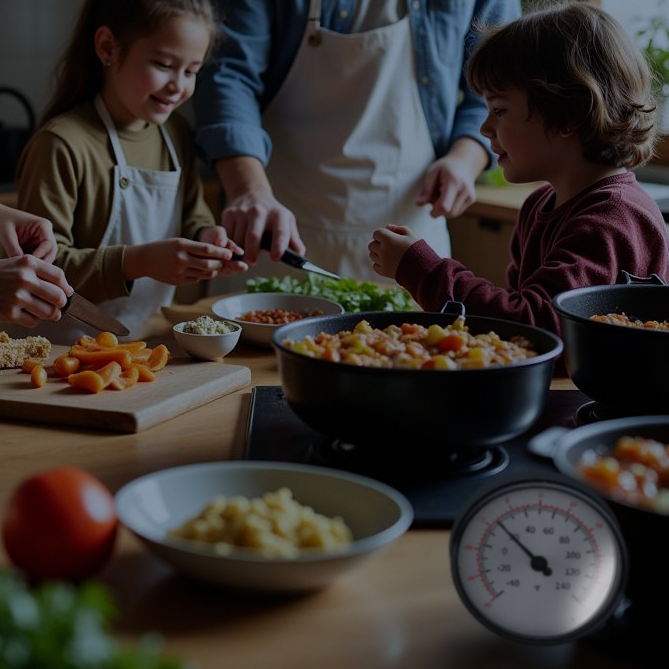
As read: 20 (°F)
